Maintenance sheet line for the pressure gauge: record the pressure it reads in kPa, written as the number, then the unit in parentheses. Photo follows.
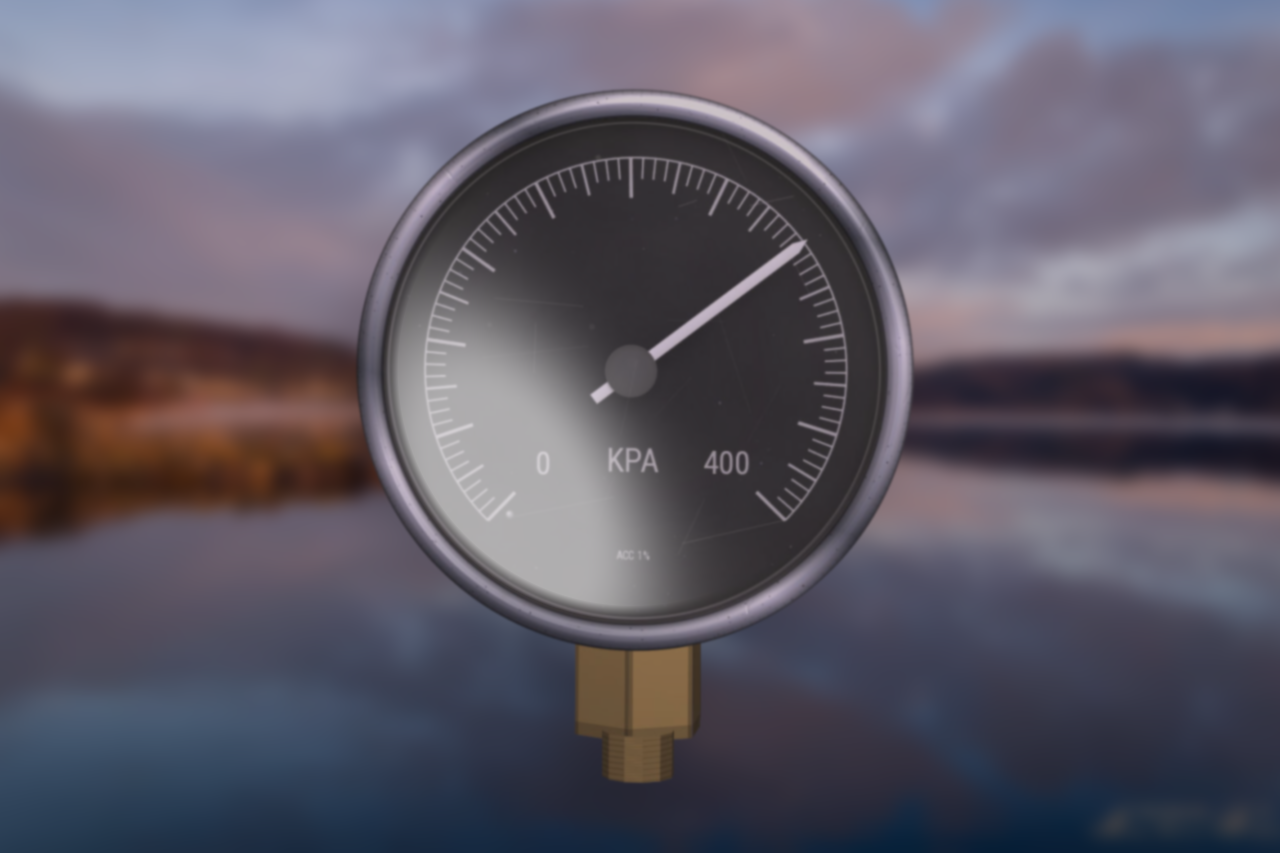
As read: 280 (kPa)
